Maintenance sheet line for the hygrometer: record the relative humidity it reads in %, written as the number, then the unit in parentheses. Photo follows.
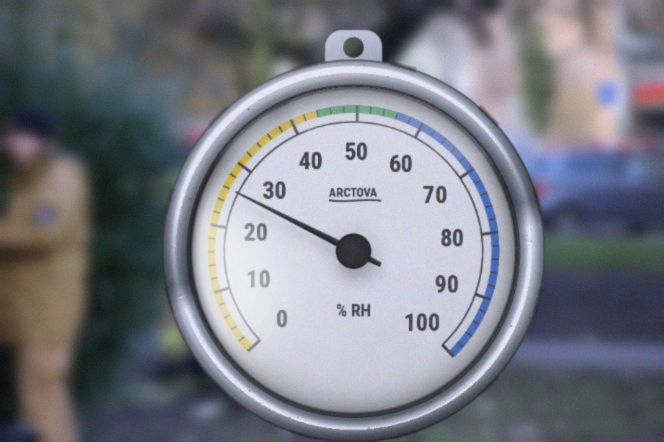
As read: 26 (%)
